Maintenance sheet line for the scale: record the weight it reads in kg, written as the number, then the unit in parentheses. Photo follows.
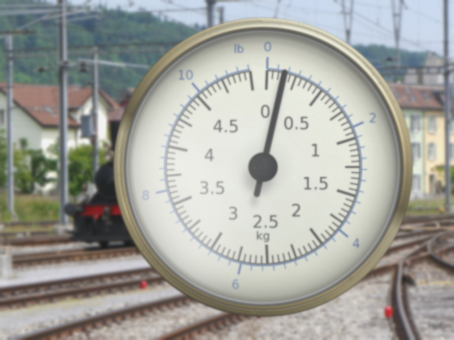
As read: 0.15 (kg)
